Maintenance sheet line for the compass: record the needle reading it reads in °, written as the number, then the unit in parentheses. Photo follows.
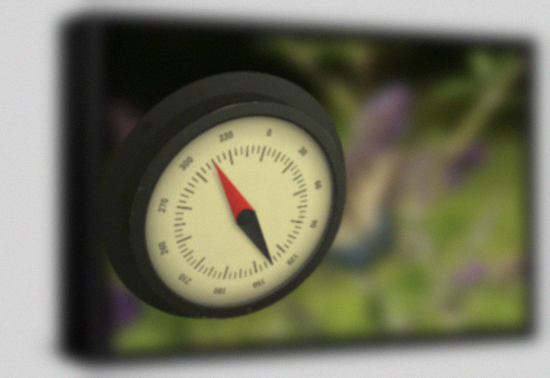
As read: 315 (°)
